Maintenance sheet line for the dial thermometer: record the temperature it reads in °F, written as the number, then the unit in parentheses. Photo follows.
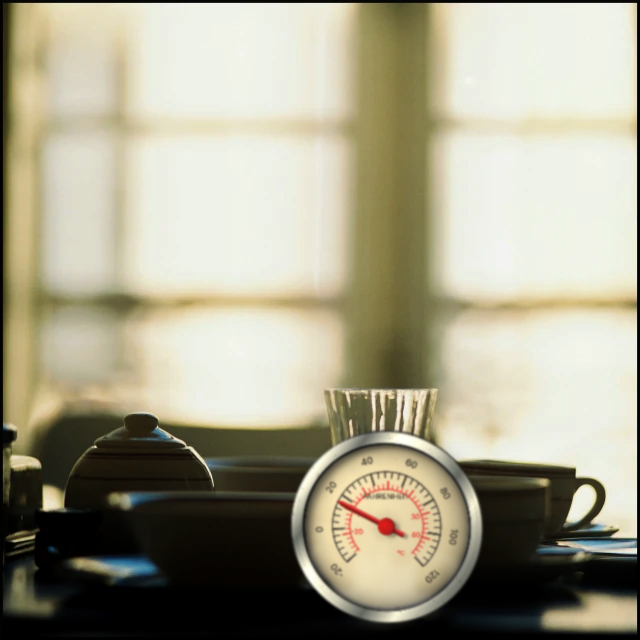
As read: 16 (°F)
